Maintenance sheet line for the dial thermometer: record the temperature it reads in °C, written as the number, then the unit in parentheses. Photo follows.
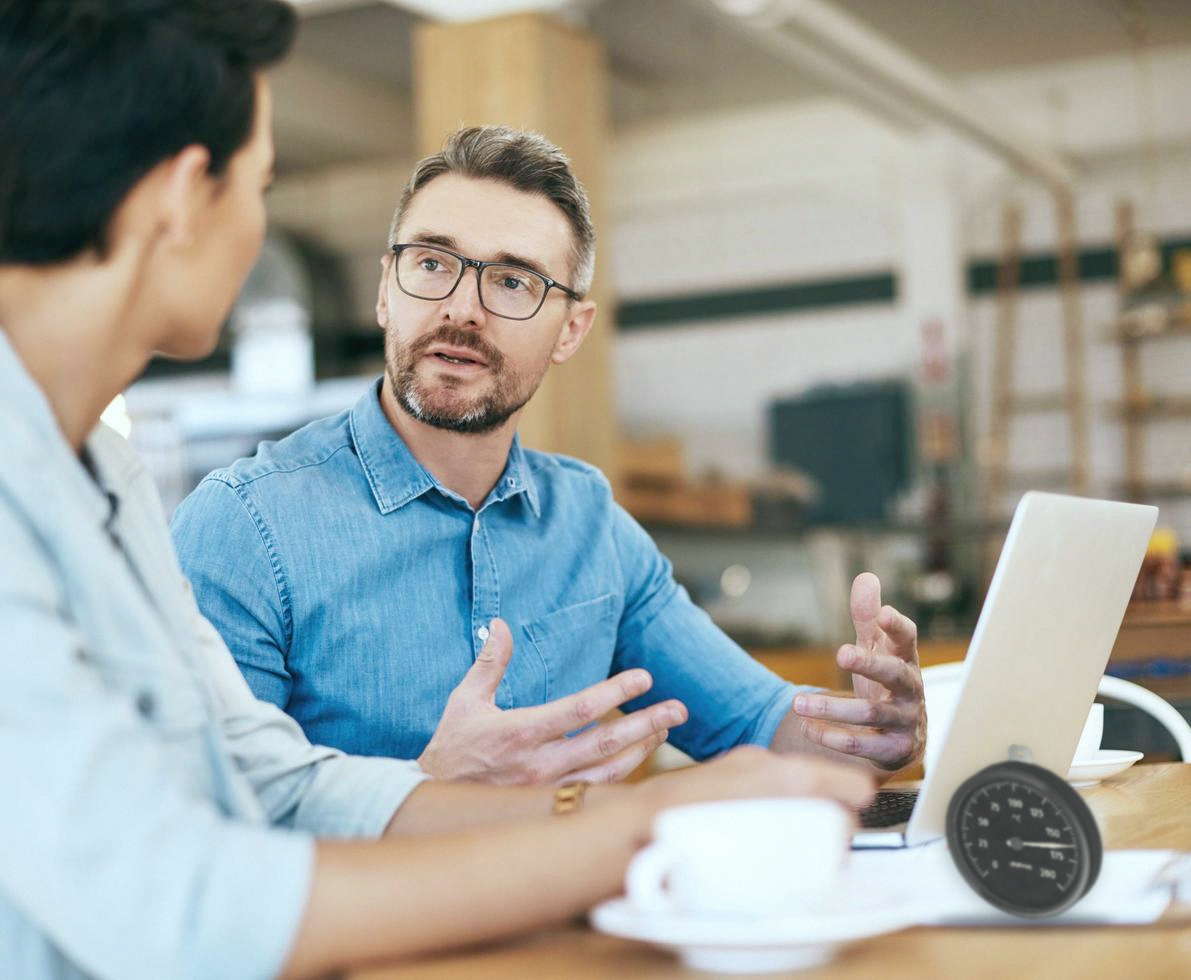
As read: 162.5 (°C)
